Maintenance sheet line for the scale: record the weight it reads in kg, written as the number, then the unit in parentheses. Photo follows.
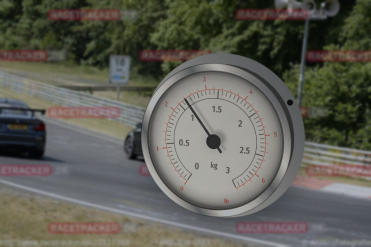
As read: 1.1 (kg)
